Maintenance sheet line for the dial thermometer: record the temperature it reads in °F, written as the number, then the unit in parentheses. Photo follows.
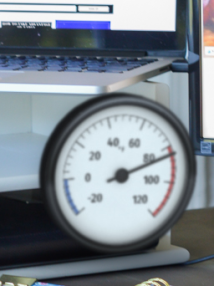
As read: 84 (°F)
